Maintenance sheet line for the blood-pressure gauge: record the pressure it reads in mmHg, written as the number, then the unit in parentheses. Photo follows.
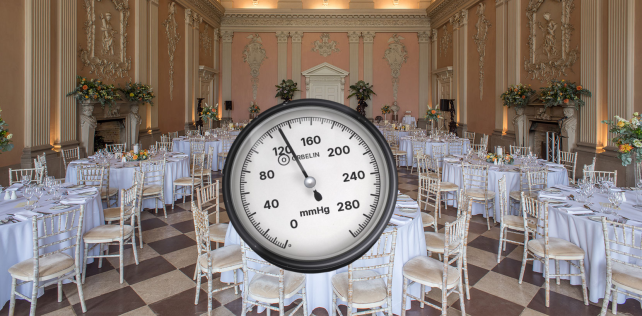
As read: 130 (mmHg)
